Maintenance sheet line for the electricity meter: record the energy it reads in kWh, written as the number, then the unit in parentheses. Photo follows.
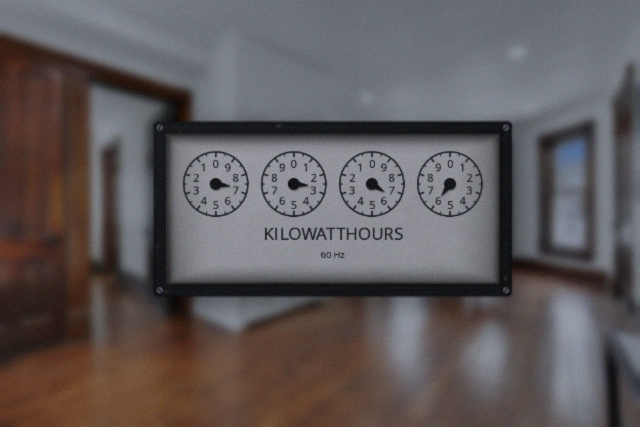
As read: 7266 (kWh)
